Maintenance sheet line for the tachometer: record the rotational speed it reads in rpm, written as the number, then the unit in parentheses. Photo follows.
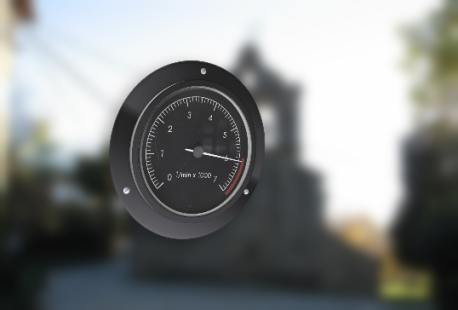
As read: 6000 (rpm)
